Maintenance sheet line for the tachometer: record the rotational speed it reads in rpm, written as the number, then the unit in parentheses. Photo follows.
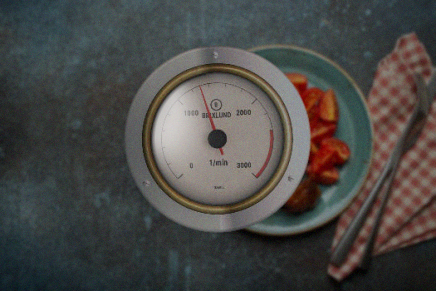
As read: 1300 (rpm)
